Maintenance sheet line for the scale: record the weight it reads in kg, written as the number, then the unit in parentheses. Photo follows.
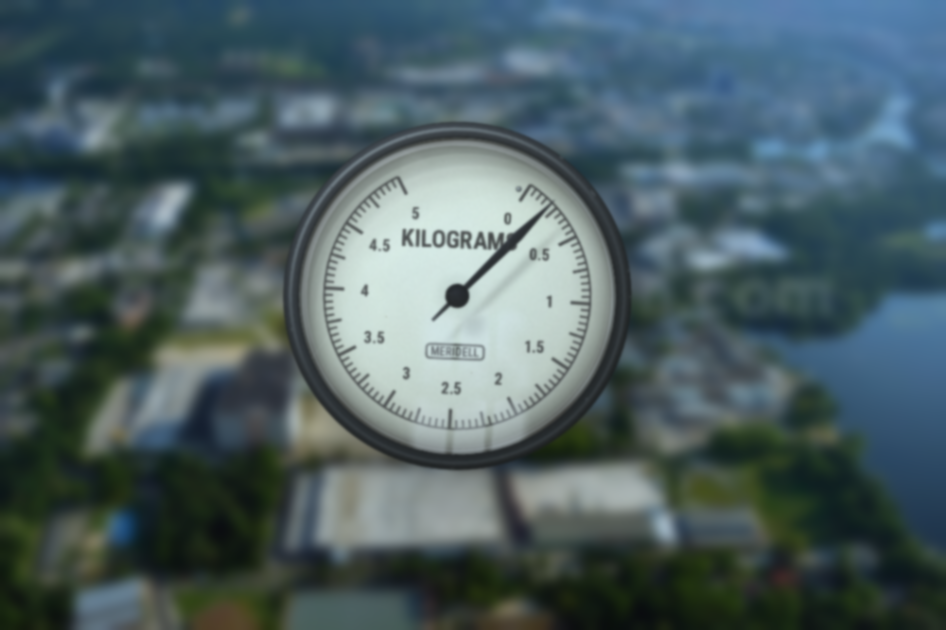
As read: 0.2 (kg)
